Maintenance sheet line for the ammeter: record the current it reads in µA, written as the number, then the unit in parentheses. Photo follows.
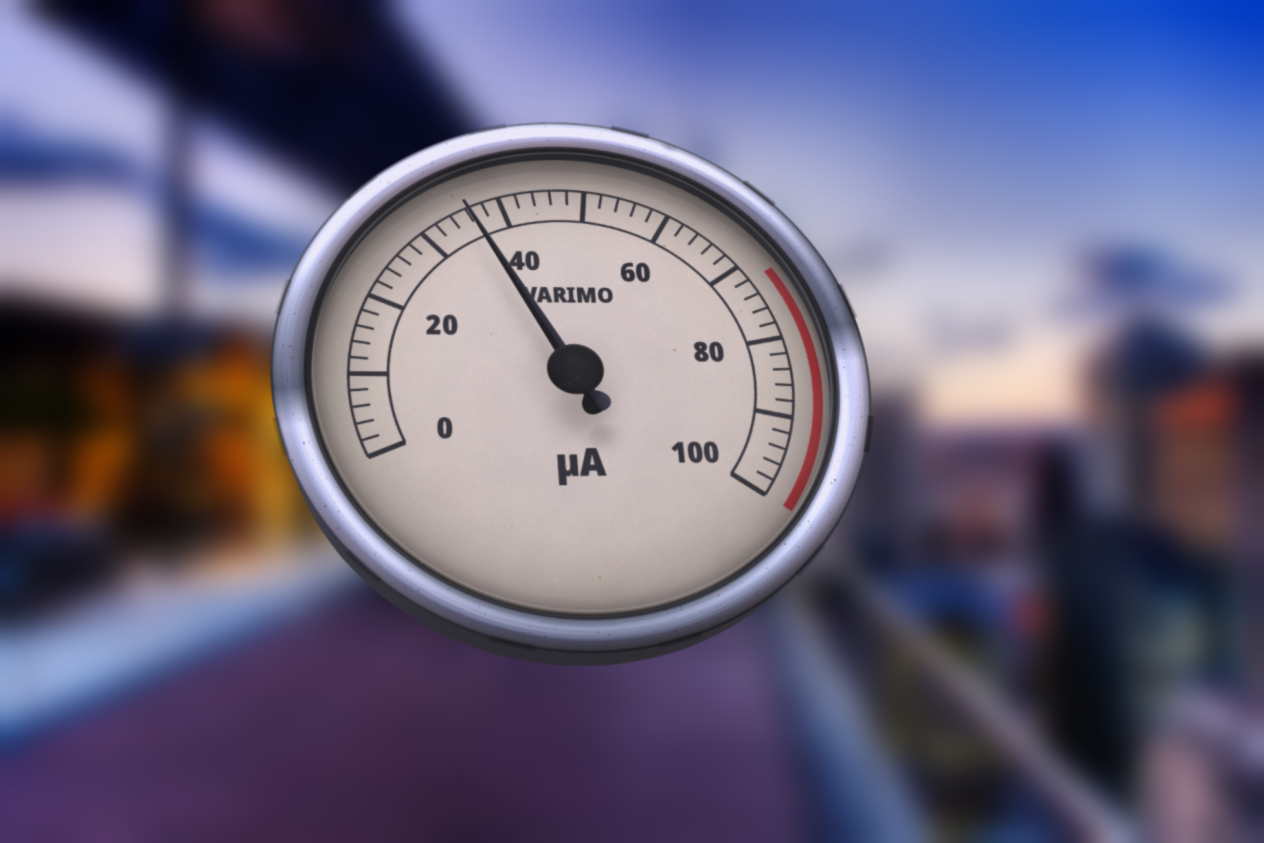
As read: 36 (µA)
